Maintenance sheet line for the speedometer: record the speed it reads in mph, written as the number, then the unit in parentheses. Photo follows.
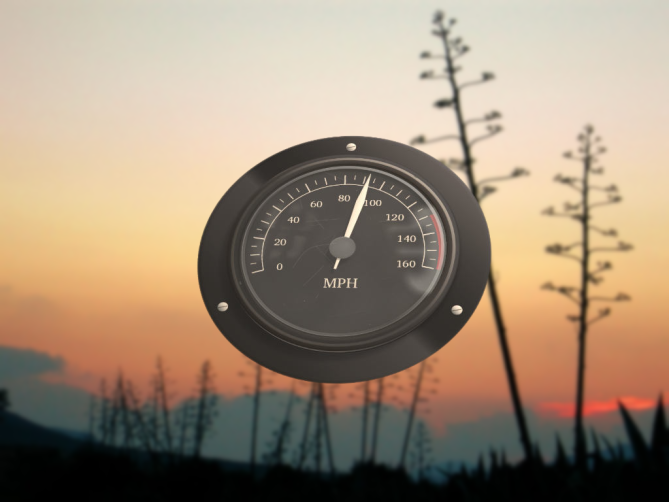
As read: 92.5 (mph)
